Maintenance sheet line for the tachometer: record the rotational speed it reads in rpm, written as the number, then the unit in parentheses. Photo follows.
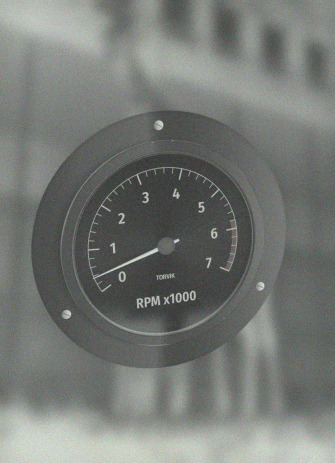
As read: 400 (rpm)
